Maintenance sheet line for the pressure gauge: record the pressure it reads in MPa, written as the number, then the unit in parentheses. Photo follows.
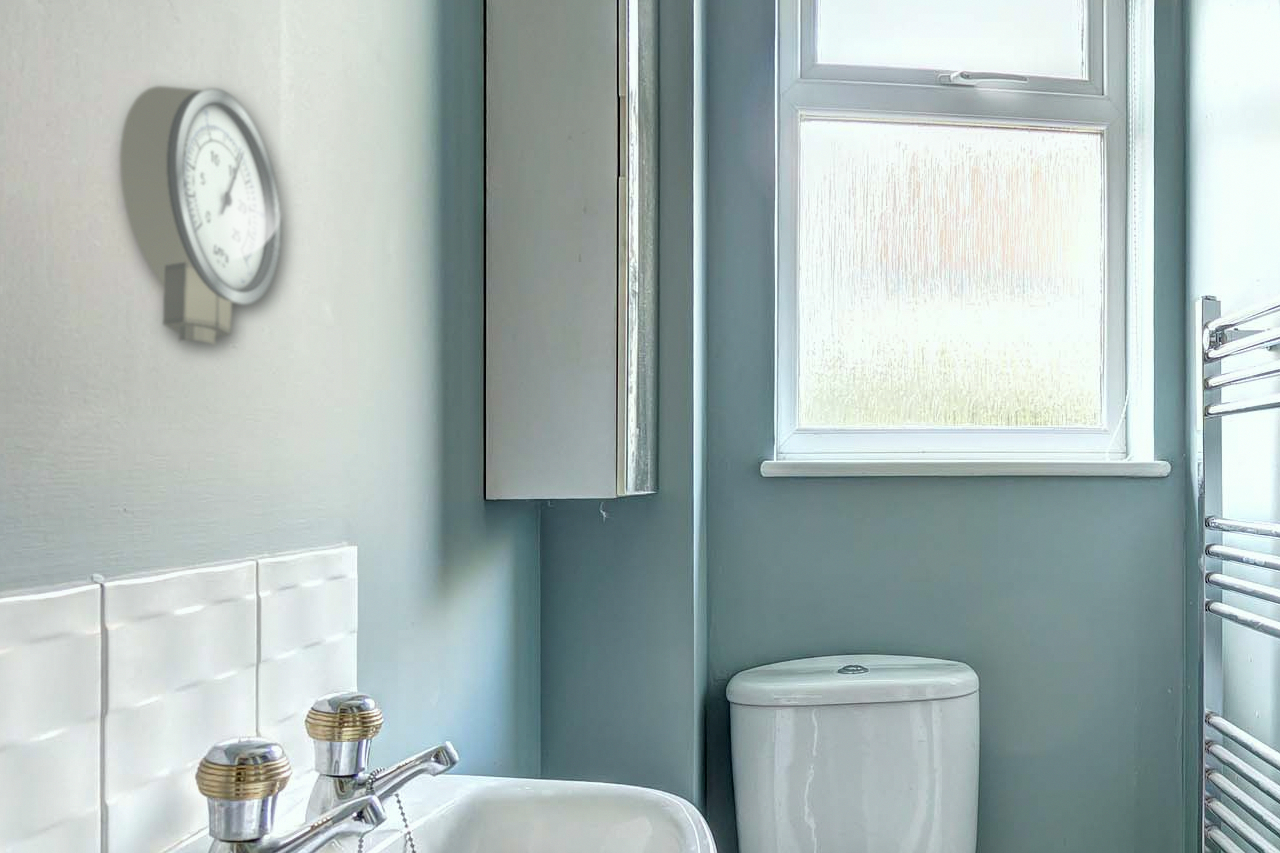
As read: 15 (MPa)
